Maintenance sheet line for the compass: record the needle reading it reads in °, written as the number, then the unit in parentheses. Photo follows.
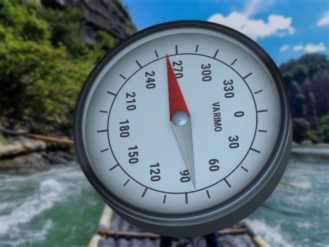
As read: 262.5 (°)
